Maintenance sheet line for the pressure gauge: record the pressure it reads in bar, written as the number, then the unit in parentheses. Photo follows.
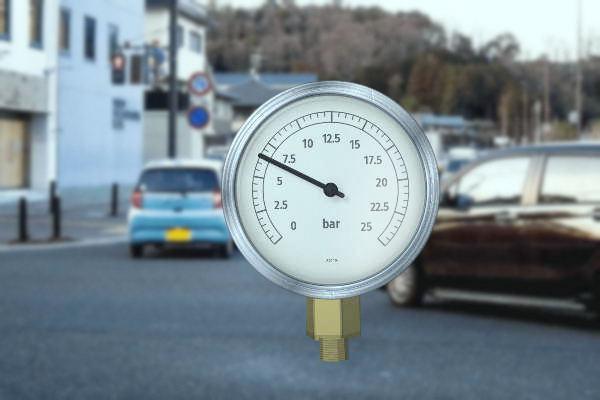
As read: 6.5 (bar)
